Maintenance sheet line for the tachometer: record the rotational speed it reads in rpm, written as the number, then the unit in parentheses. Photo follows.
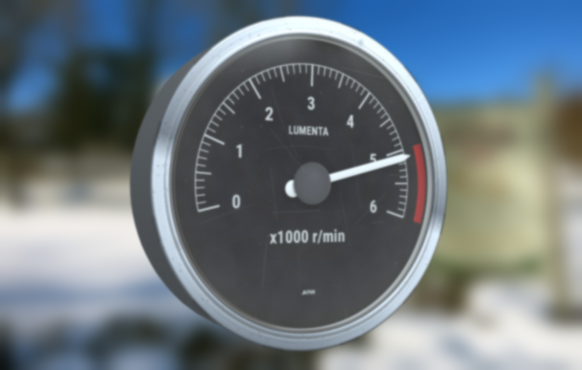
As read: 5100 (rpm)
